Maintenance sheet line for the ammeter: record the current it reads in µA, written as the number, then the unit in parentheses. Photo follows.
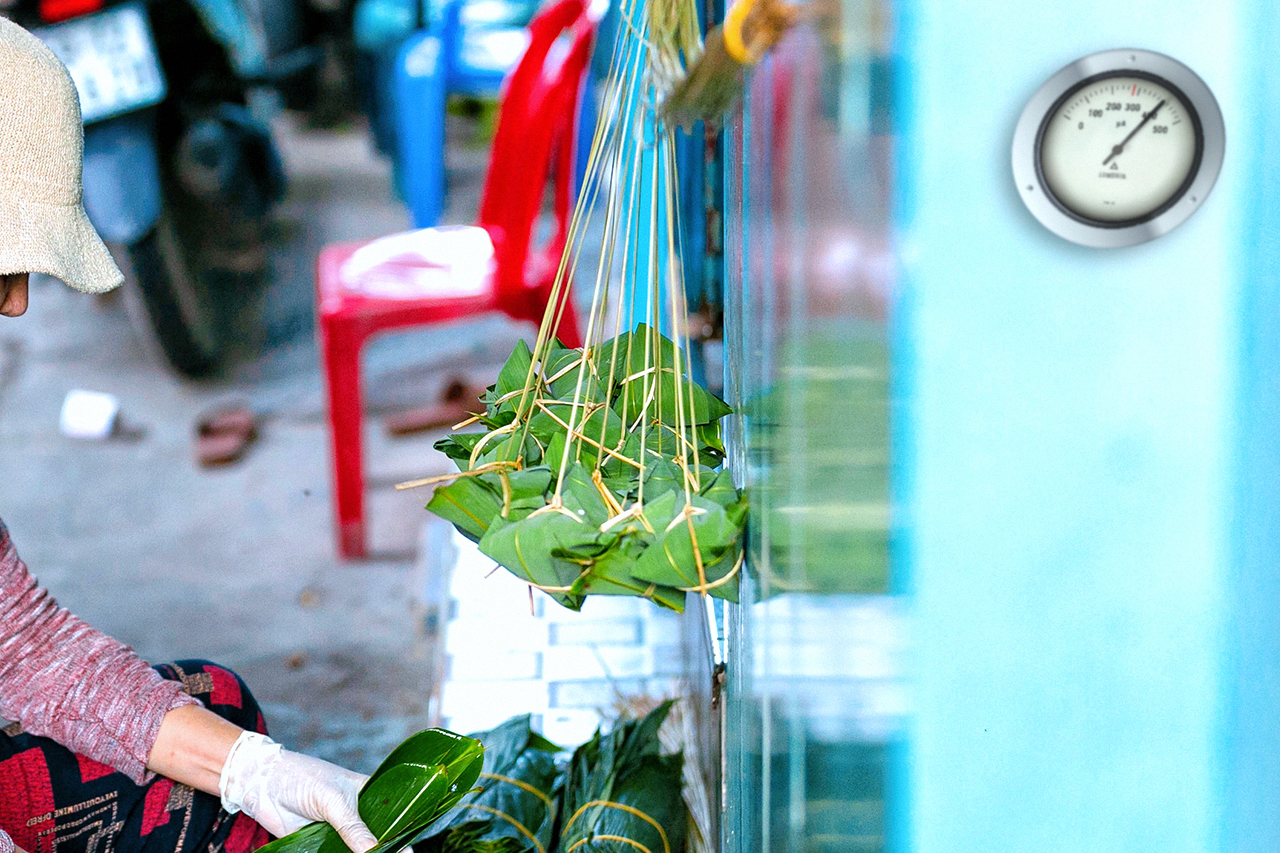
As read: 400 (µA)
